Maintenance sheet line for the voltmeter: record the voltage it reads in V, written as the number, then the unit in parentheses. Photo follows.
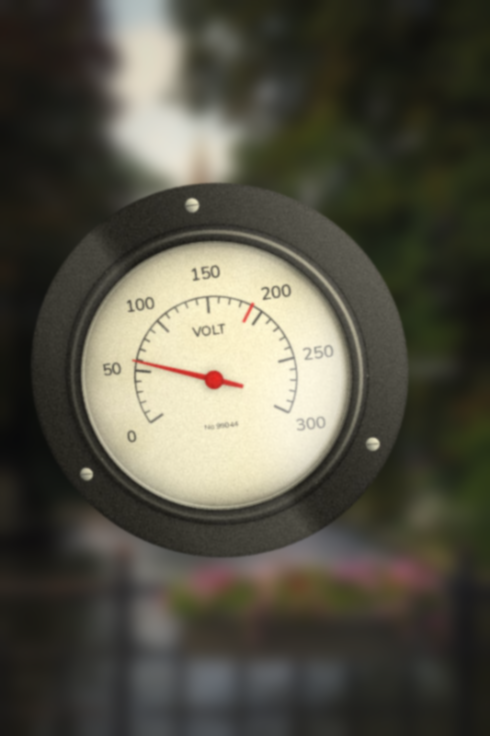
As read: 60 (V)
